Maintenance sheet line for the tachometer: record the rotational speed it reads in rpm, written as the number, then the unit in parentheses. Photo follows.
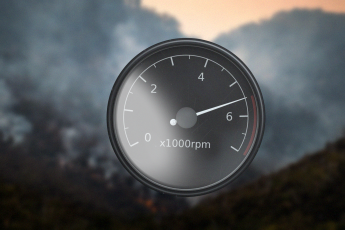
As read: 5500 (rpm)
